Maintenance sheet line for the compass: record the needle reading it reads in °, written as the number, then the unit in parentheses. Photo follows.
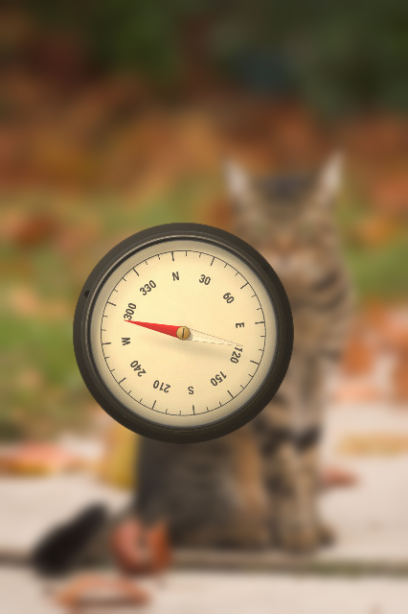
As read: 290 (°)
